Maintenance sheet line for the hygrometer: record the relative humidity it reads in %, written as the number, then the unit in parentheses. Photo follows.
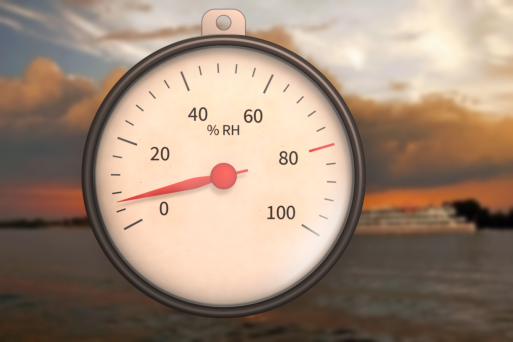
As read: 6 (%)
